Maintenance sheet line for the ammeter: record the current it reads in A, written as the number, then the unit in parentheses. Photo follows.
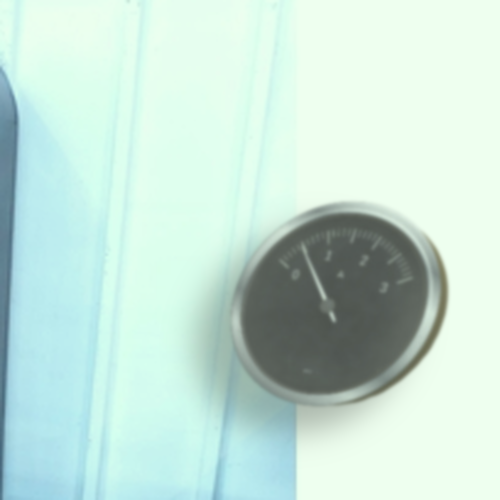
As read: 0.5 (A)
